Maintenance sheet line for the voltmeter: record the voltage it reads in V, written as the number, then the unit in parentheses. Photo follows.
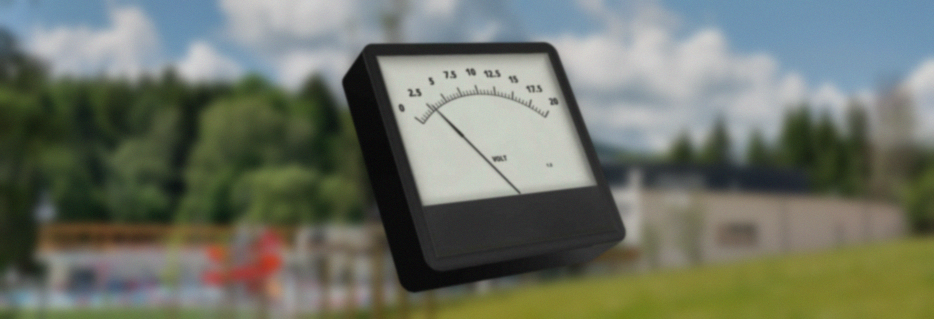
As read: 2.5 (V)
